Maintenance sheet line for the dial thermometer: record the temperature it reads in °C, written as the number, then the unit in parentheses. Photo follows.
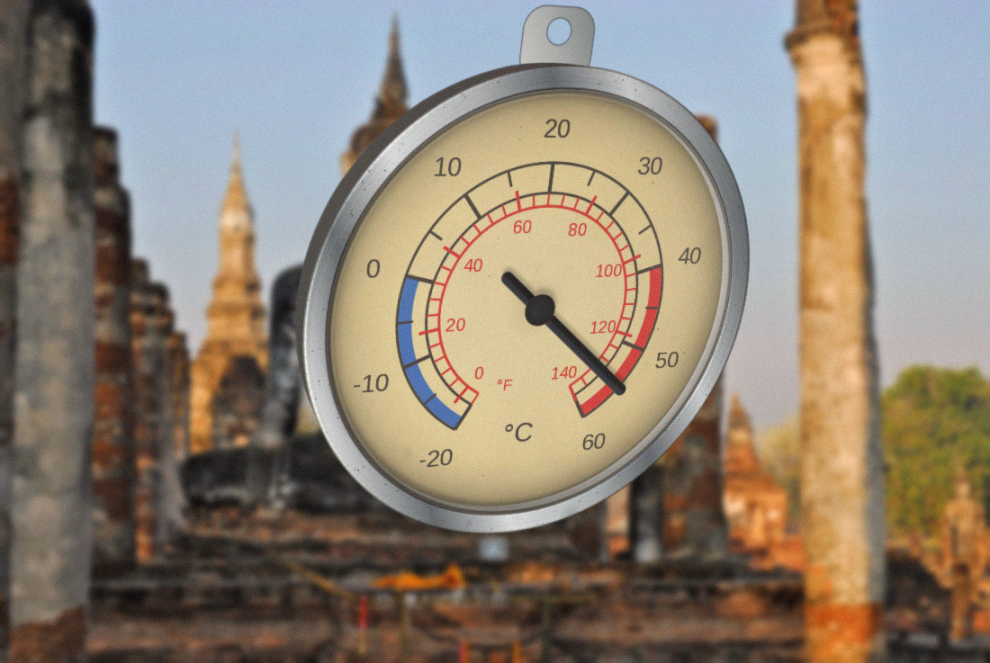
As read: 55 (°C)
